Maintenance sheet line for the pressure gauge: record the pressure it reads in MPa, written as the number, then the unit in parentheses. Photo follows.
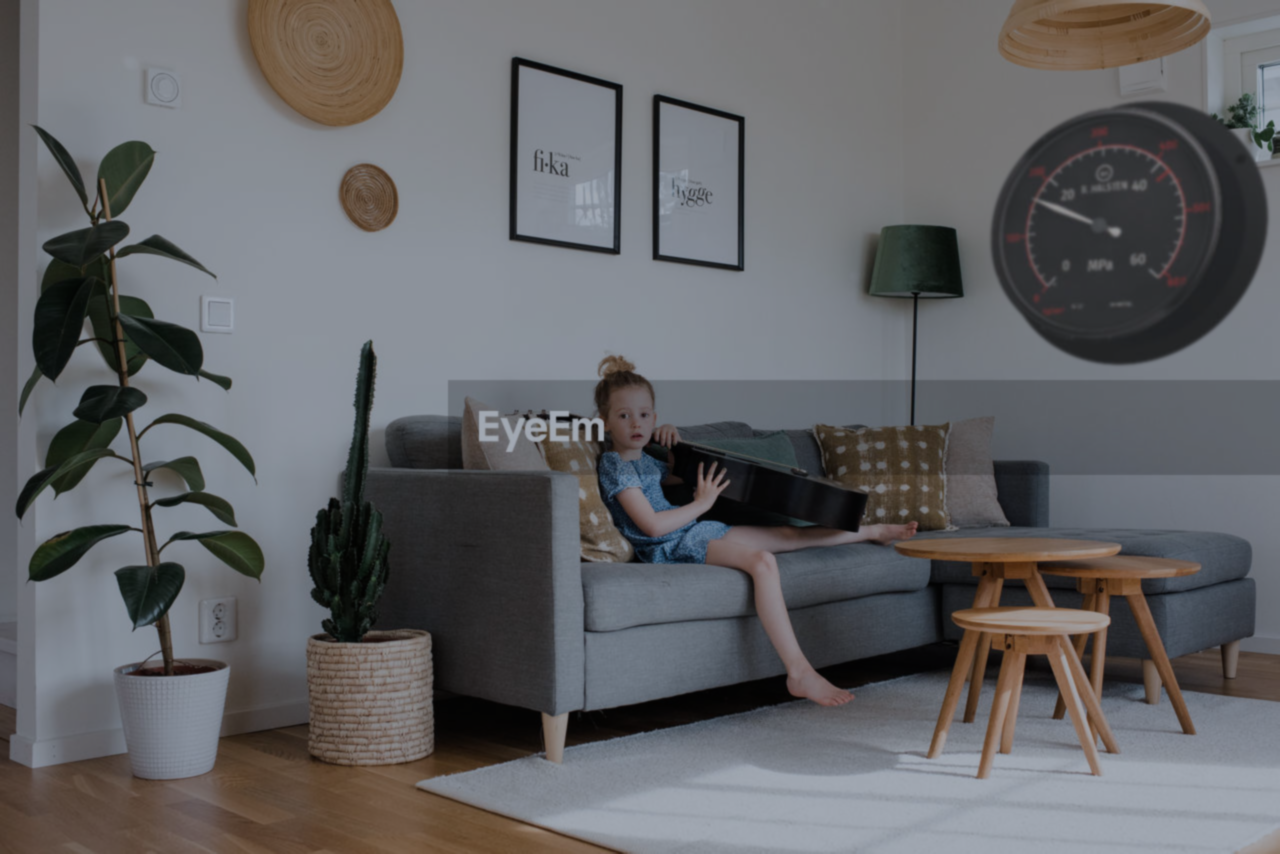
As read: 16 (MPa)
